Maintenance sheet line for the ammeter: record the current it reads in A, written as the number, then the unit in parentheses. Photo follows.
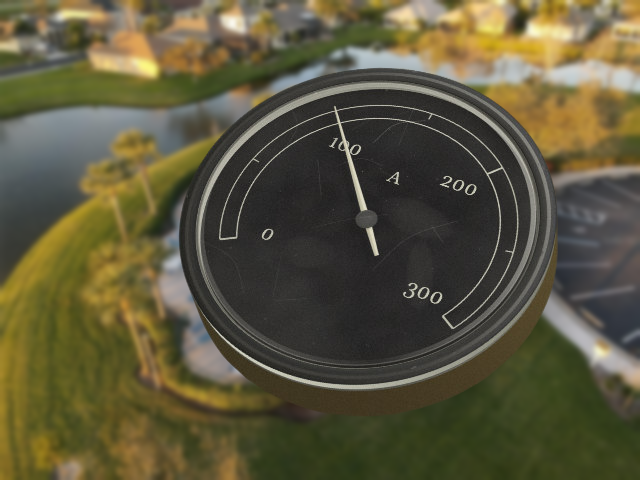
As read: 100 (A)
